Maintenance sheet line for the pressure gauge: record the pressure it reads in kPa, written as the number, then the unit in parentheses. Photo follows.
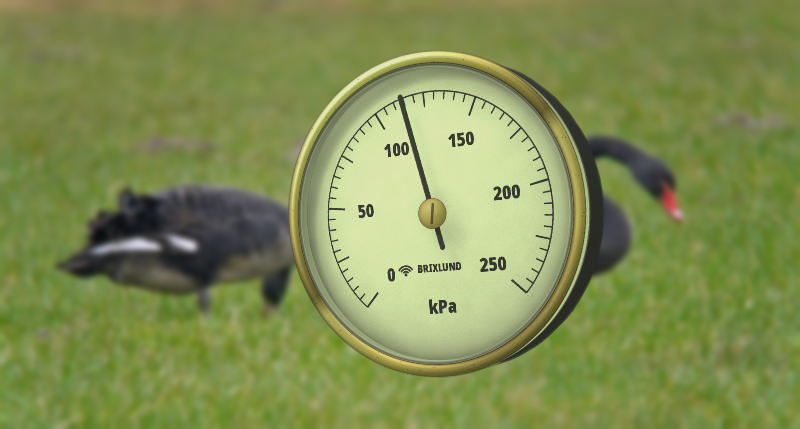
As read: 115 (kPa)
